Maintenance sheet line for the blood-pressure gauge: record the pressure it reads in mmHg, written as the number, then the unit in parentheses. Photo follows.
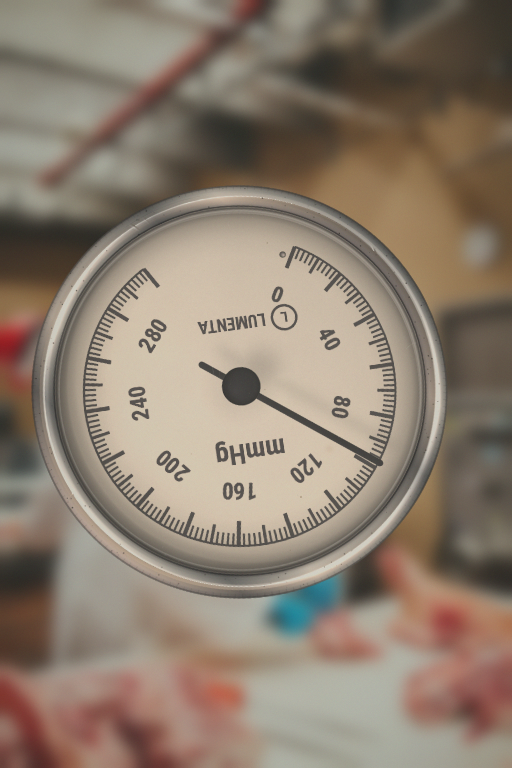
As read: 98 (mmHg)
